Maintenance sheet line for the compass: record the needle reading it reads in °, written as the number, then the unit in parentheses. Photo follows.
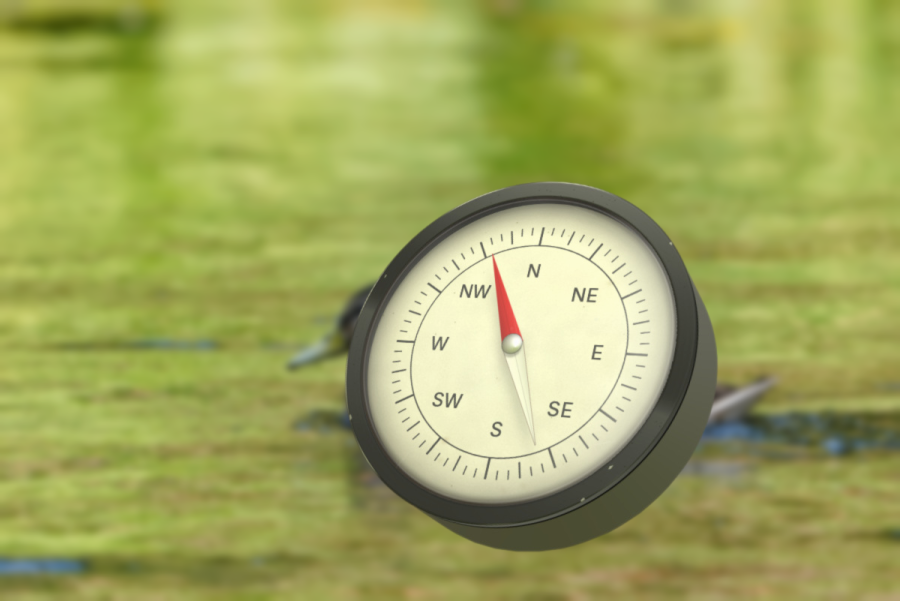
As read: 335 (°)
